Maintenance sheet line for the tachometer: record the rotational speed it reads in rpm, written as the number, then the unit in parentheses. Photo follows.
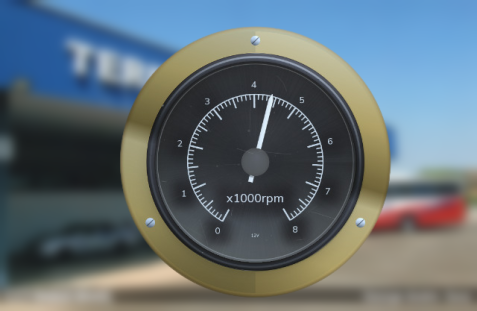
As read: 4400 (rpm)
